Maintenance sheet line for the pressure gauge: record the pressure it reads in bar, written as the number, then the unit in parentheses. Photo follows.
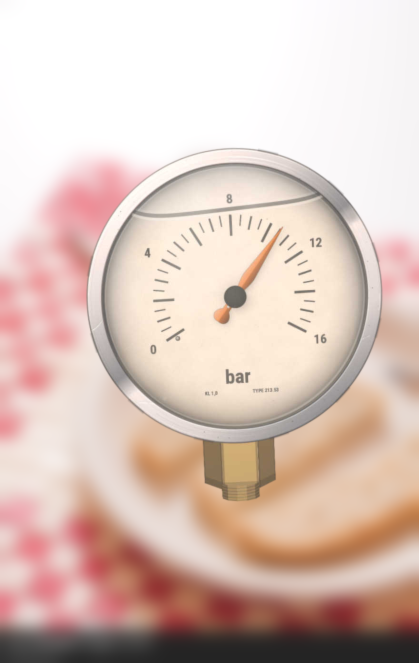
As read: 10.5 (bar)
